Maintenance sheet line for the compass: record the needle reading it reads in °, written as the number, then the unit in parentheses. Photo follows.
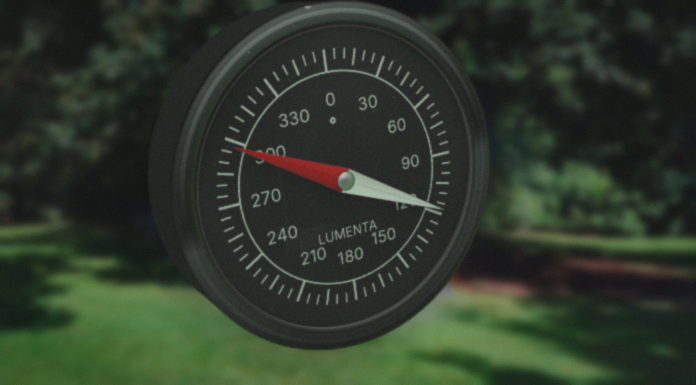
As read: 297.5 (°)
